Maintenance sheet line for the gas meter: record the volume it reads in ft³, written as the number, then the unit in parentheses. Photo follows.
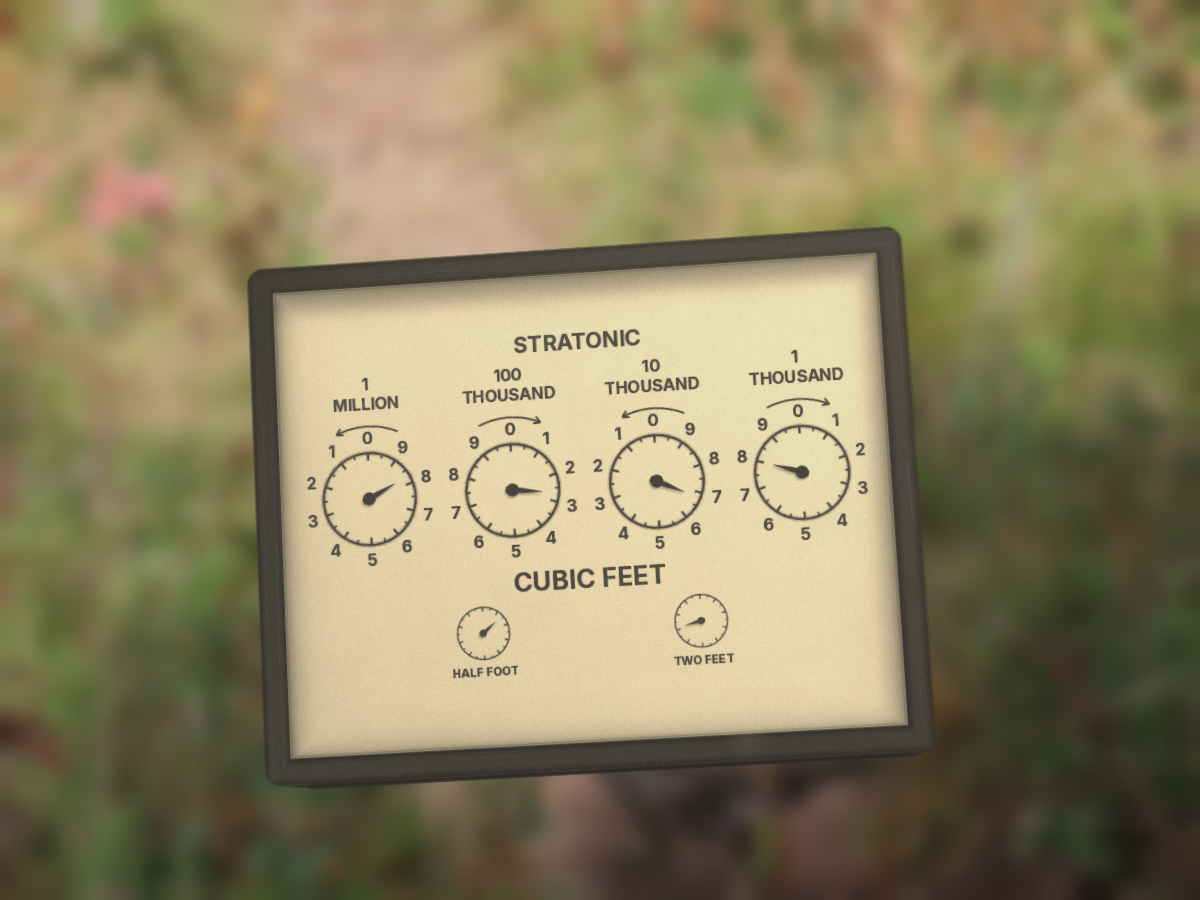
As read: 826800 (ft³)
